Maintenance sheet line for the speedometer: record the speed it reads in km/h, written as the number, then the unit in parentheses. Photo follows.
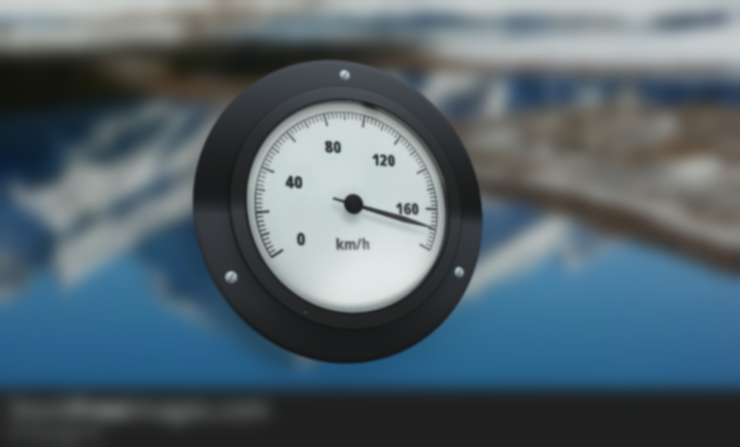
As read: 170 (km/h)
